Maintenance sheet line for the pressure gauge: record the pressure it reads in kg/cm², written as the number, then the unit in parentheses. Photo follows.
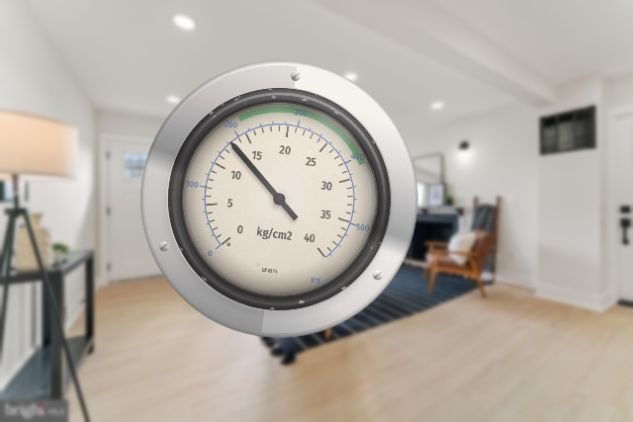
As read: 13 (kg/cm²)
